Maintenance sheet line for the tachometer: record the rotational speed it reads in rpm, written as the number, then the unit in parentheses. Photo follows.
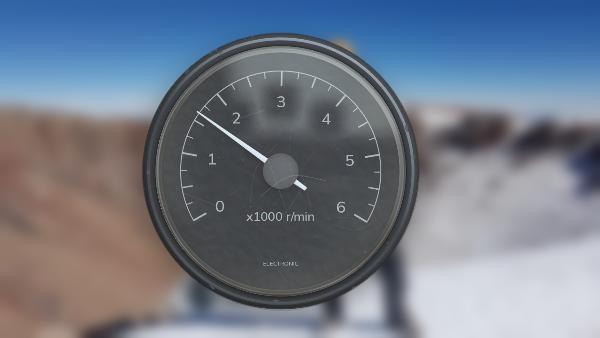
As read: 1625 (rpm)
